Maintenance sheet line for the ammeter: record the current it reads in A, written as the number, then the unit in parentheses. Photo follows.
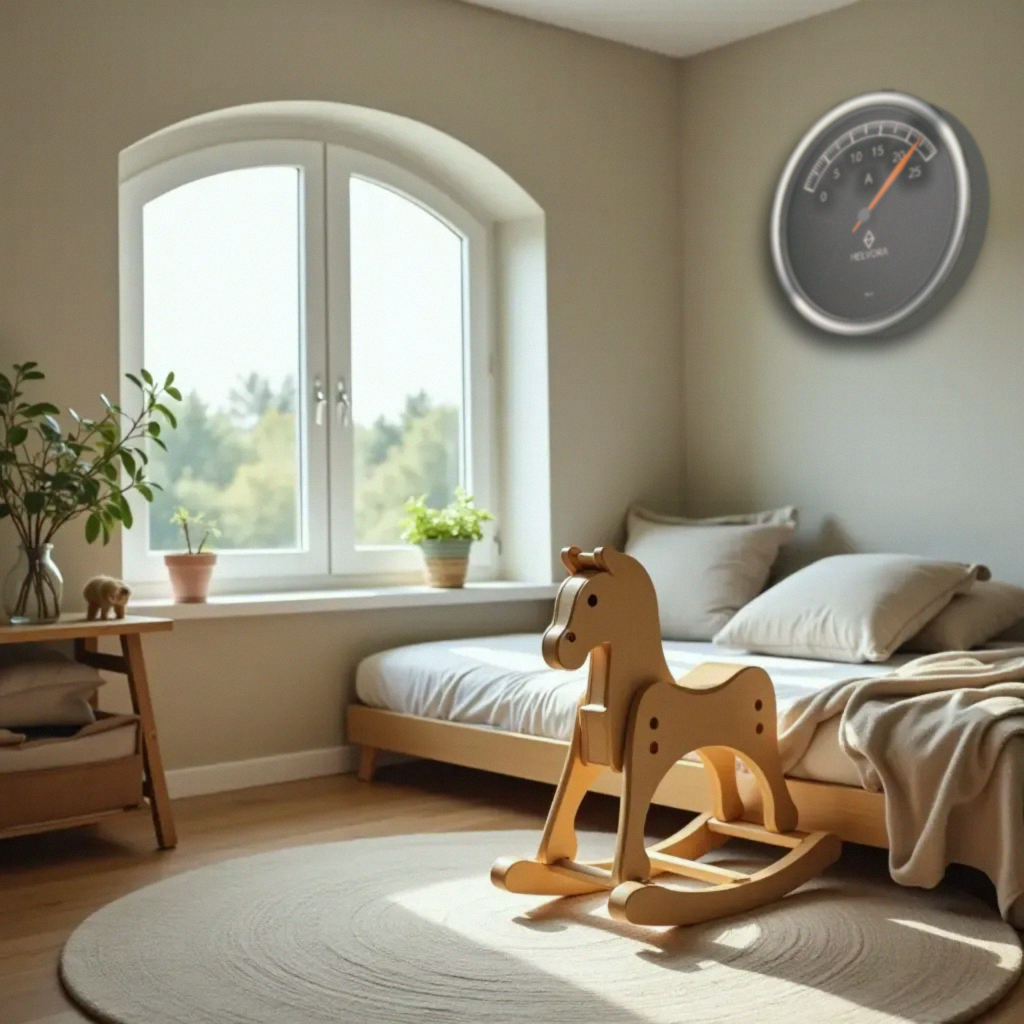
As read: 22.5 (A)
